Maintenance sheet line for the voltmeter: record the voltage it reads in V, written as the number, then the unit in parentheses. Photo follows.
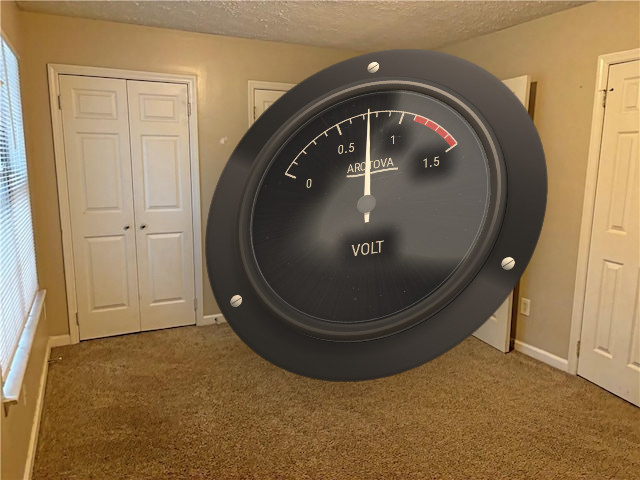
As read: 0.75 (V)
